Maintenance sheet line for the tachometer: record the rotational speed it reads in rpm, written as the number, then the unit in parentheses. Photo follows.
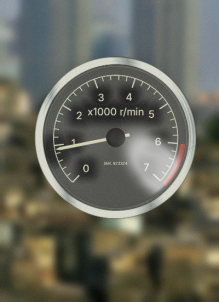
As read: 900 (rpm)
